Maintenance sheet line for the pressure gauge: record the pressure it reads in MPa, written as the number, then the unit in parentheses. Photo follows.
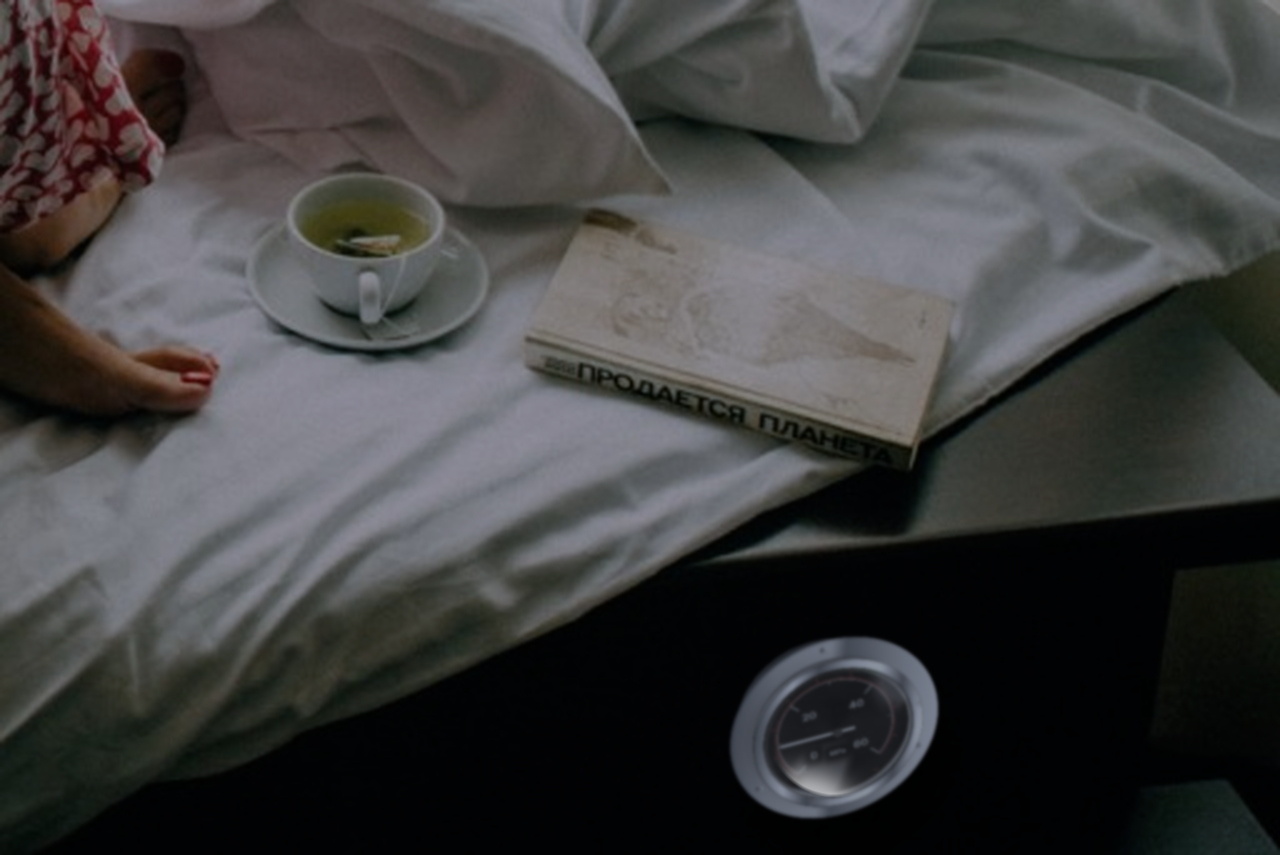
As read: 10 (MPa)
